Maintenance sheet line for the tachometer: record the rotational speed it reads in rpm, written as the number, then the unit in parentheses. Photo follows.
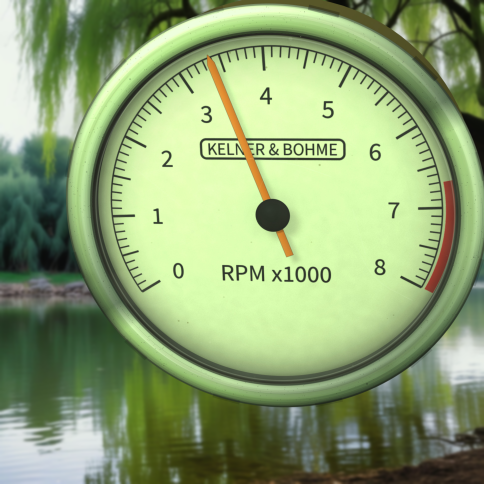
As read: 3400 (rpm)
